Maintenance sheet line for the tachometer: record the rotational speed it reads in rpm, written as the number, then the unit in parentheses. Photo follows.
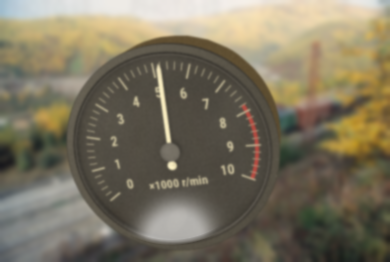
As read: 5200 (rpm)
